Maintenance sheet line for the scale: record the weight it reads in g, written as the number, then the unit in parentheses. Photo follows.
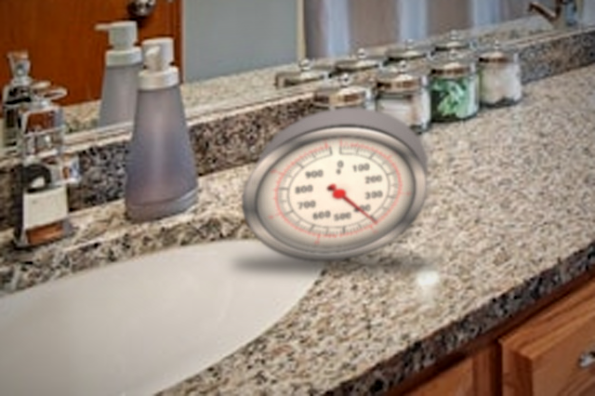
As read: 400 (g)
